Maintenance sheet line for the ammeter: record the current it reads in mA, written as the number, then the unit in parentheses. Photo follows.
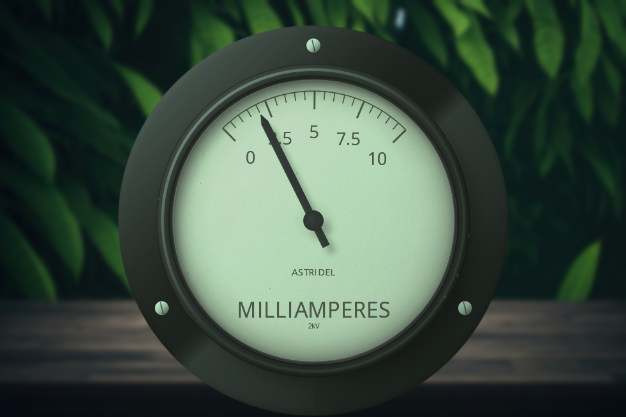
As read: 2 (mA)
